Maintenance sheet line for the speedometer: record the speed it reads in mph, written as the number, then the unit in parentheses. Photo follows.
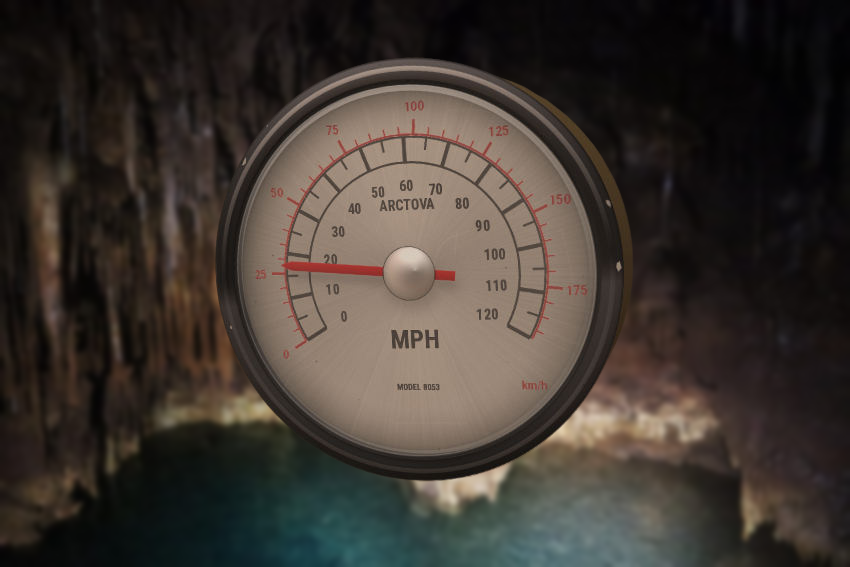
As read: 17.5 (mph)
